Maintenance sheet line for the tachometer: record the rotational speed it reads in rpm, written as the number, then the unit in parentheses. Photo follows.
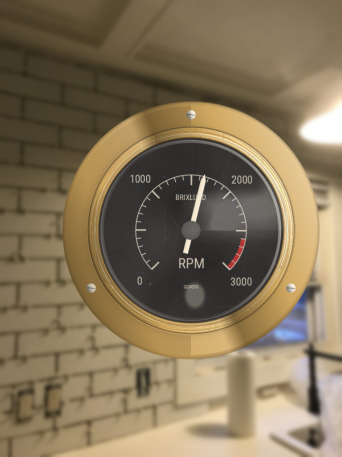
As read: 1650 (rpm)
